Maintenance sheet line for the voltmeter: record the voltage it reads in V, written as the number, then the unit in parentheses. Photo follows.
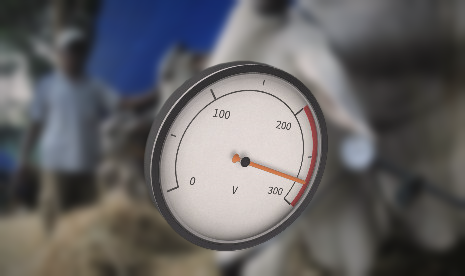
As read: 275 (V)
